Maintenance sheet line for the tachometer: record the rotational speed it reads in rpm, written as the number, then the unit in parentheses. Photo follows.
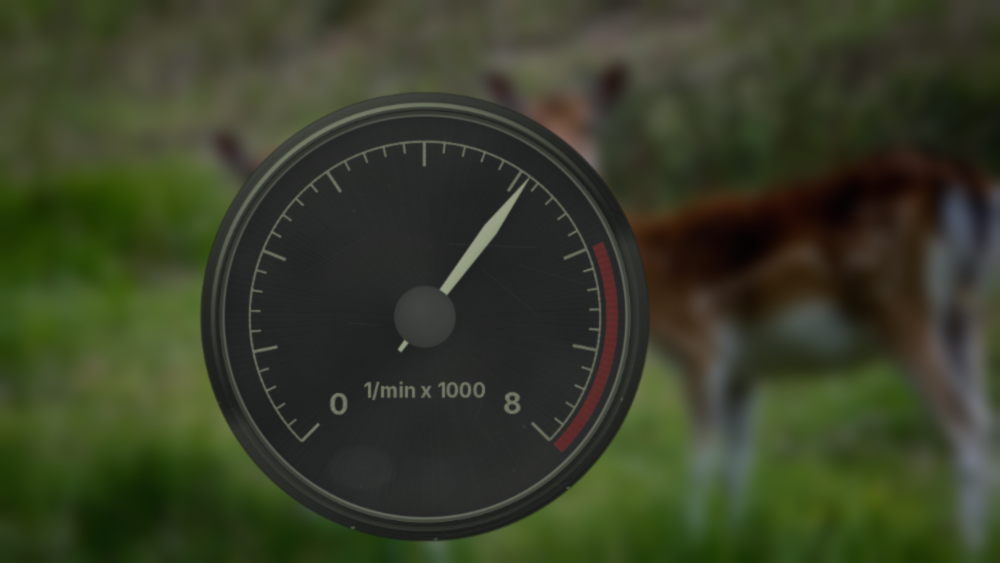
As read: 5100 (rpm)
